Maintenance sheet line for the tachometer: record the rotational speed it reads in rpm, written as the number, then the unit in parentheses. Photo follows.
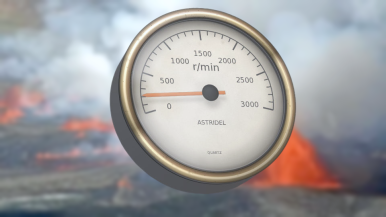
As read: 200 (rpm)
